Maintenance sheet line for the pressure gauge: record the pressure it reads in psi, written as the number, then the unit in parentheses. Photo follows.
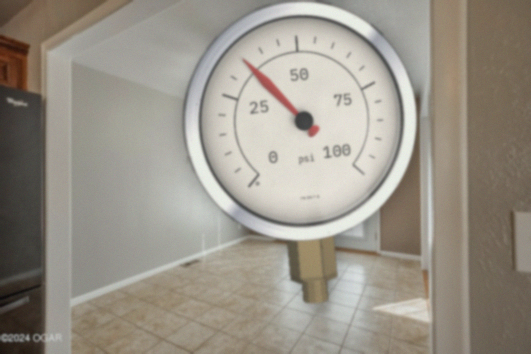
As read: 35 (psi)
